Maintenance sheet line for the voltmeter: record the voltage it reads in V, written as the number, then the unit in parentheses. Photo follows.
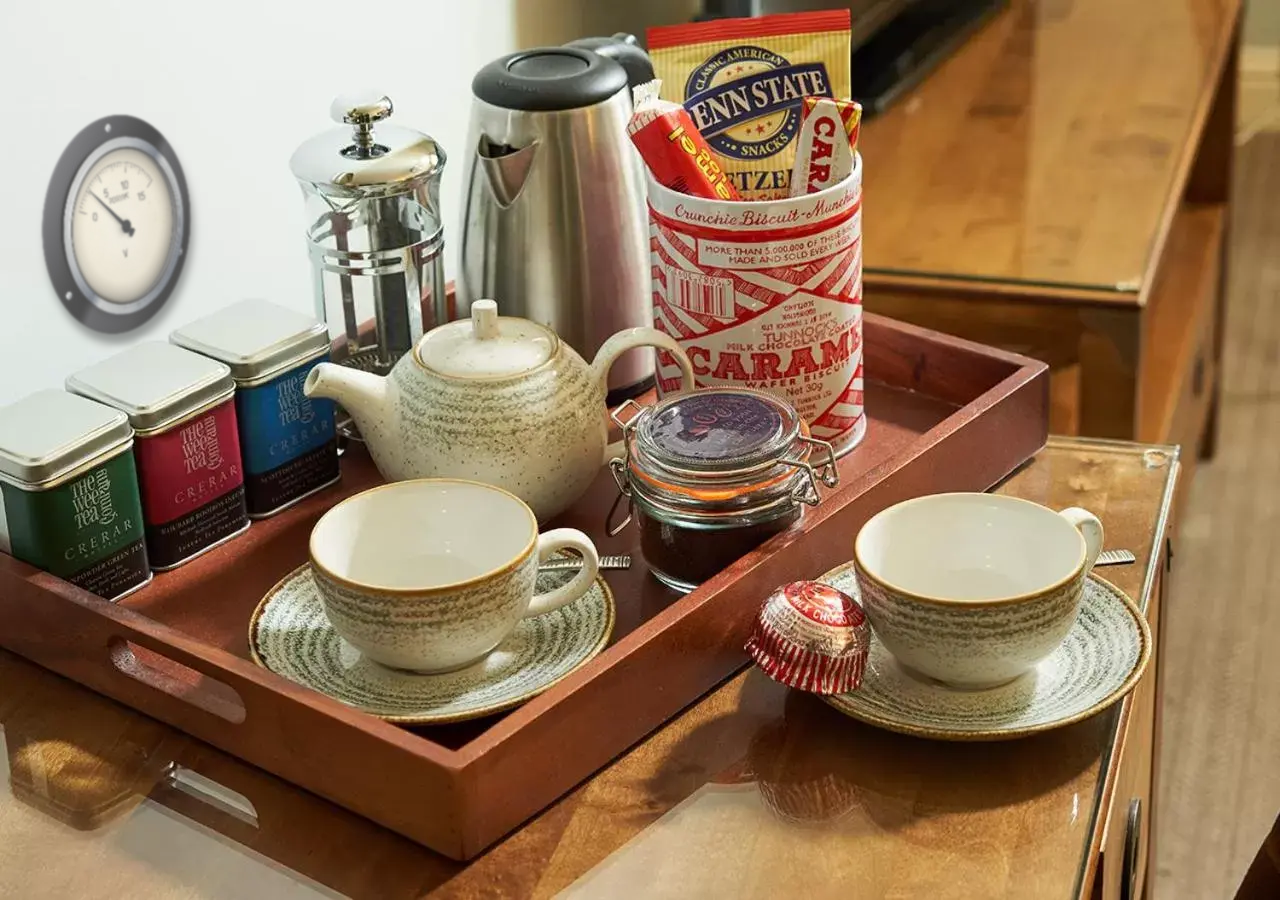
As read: 2.5 (V)
